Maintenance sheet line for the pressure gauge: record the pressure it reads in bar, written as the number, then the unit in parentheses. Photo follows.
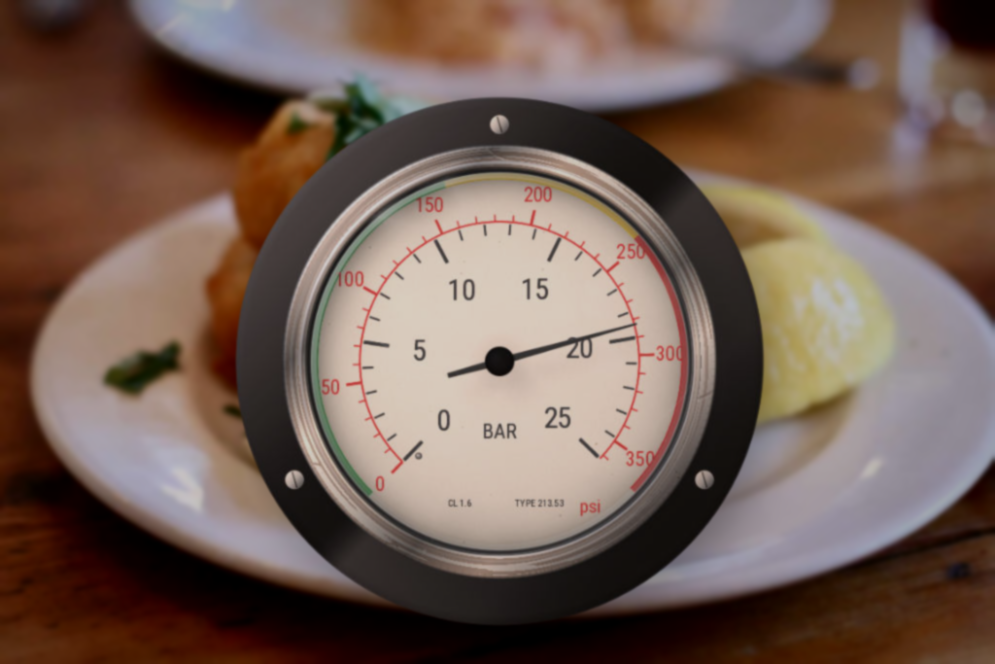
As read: 19.5 (bar)
